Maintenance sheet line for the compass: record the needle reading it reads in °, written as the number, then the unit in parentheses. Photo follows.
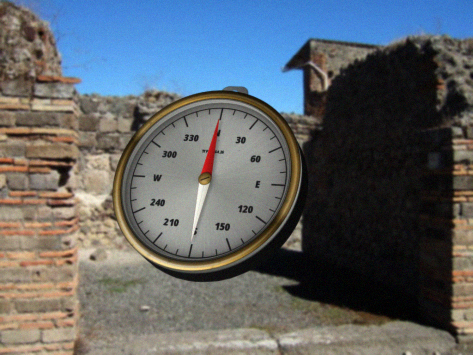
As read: 0 (°)
